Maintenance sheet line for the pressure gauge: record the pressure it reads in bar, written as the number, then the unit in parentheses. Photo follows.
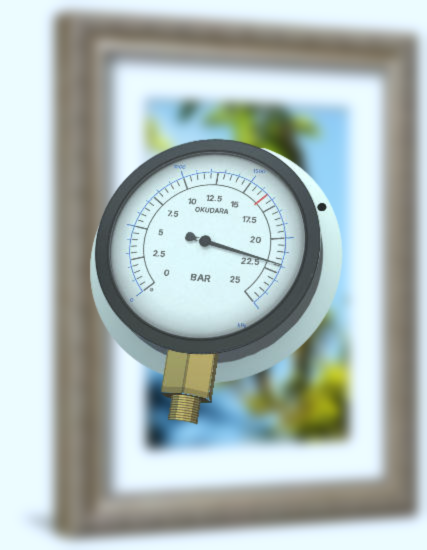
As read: 22 (bar)
